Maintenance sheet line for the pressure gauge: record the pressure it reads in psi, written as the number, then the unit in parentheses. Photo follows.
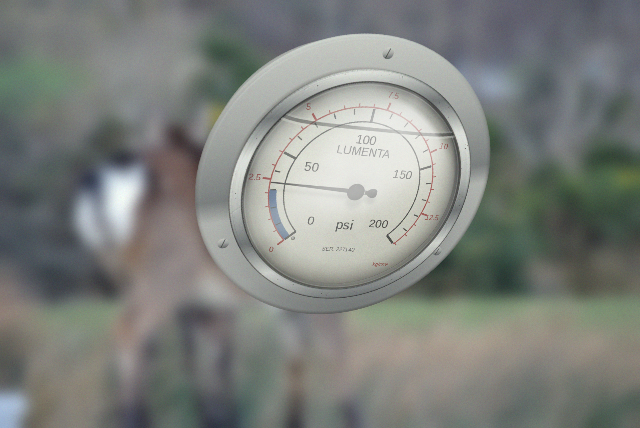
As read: 35 (psi)
